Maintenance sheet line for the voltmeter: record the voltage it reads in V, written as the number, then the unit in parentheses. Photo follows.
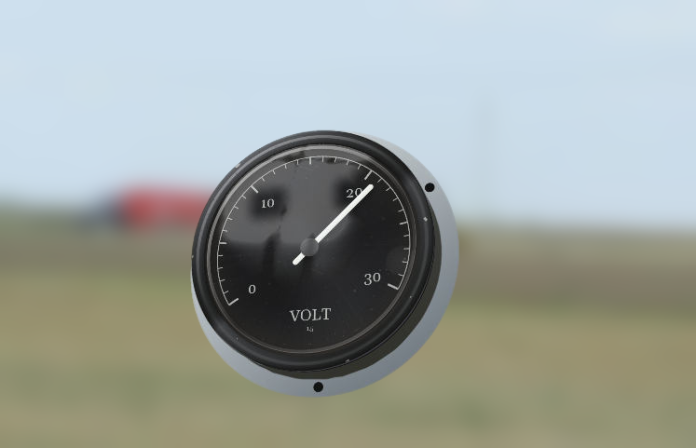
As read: 21 (V)
